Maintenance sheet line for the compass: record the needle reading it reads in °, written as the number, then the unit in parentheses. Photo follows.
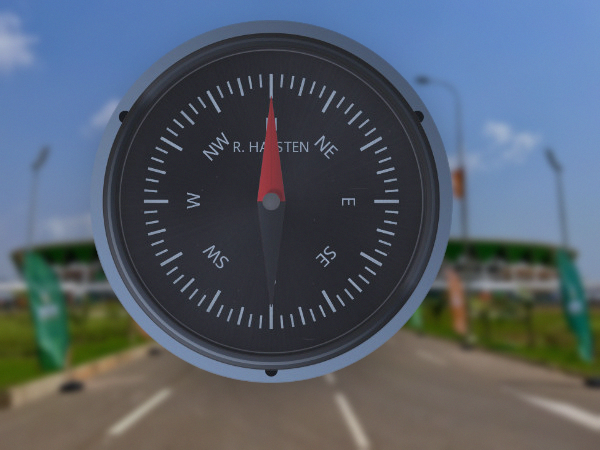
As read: 0 (°)
